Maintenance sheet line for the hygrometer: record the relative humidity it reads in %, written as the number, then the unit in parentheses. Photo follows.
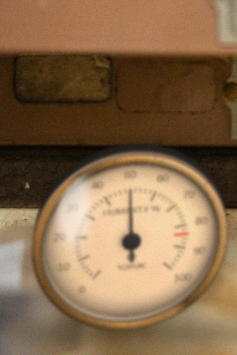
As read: 50 (%)
